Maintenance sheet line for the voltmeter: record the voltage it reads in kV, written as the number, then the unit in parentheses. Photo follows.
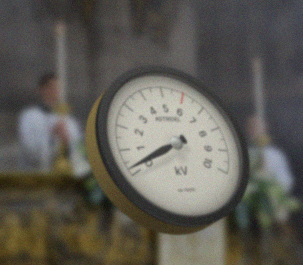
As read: 0.25 (kV)
